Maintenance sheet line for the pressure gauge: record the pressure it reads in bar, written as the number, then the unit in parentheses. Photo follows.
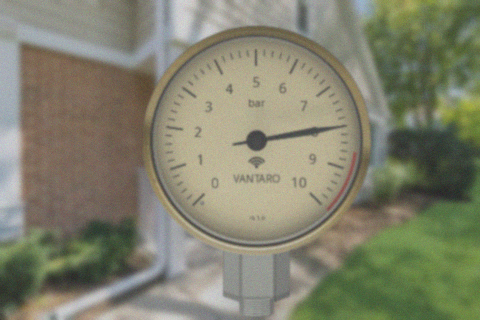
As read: 8 (bar)
